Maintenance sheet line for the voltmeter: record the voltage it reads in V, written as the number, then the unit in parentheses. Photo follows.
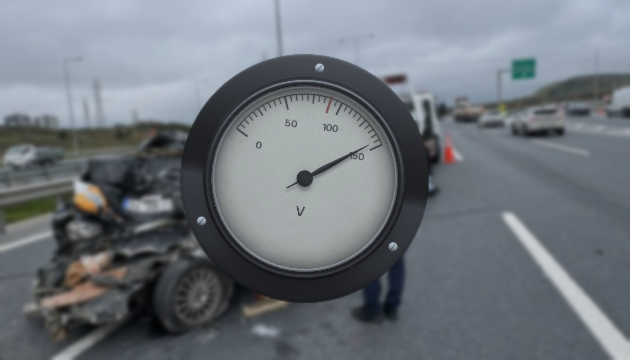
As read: 145 (V)
